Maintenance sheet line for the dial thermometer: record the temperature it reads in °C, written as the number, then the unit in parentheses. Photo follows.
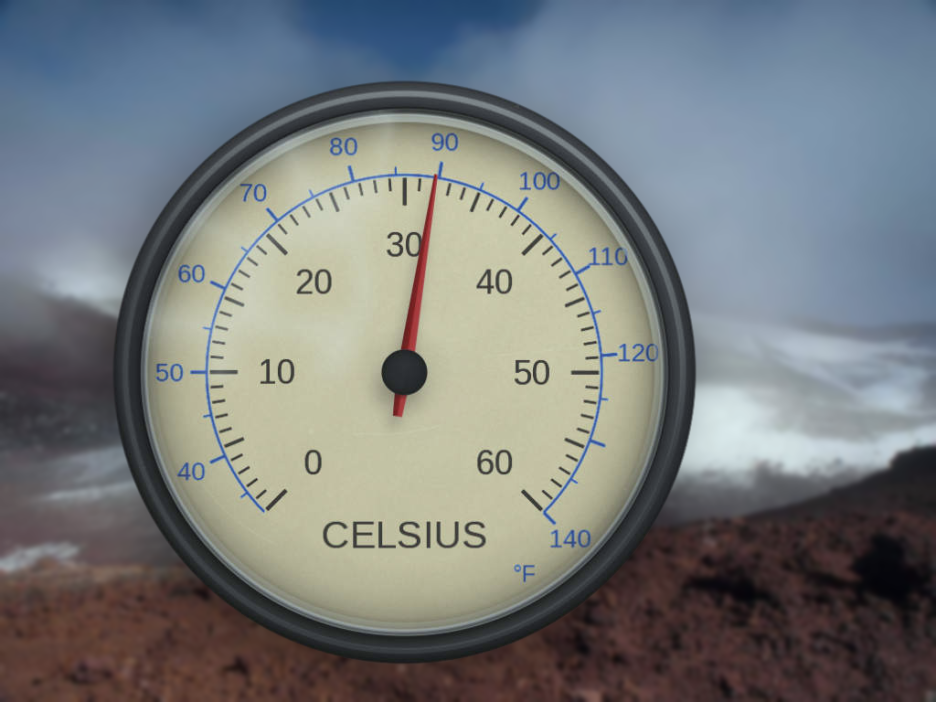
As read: 32 (°C)
